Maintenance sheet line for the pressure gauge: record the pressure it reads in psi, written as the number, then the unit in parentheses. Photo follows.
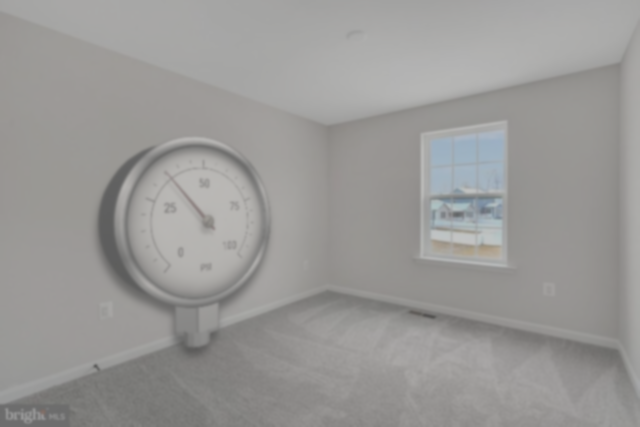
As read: 35 (psi)
